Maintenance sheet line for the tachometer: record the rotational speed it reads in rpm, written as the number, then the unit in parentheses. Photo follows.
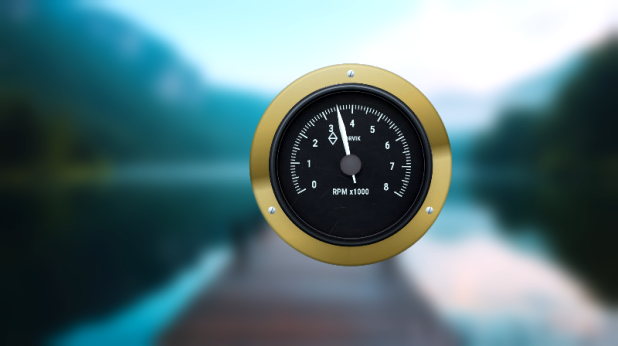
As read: 3500 (rpm)
